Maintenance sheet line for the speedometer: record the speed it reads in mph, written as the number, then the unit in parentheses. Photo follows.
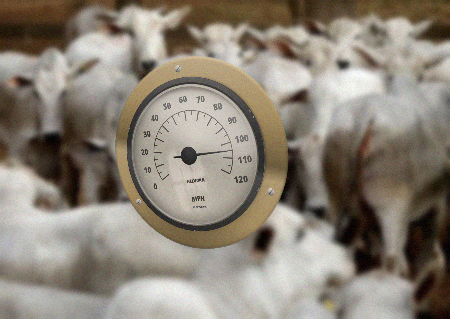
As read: 105 (mph)
